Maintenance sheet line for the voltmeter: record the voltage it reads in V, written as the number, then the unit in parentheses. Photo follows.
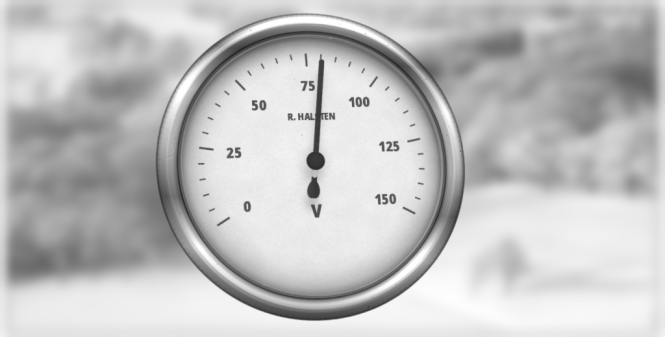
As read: 80 (V)
